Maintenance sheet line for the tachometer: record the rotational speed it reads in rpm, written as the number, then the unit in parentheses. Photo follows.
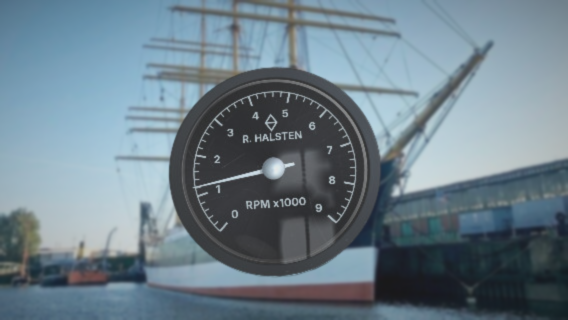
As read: 1200 (rpm)
